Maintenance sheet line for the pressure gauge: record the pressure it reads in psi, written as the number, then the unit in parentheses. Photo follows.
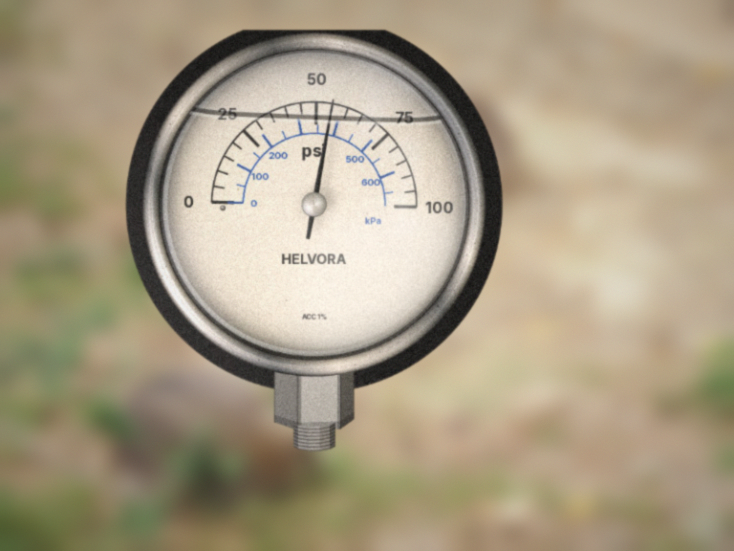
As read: 55 (psi)
